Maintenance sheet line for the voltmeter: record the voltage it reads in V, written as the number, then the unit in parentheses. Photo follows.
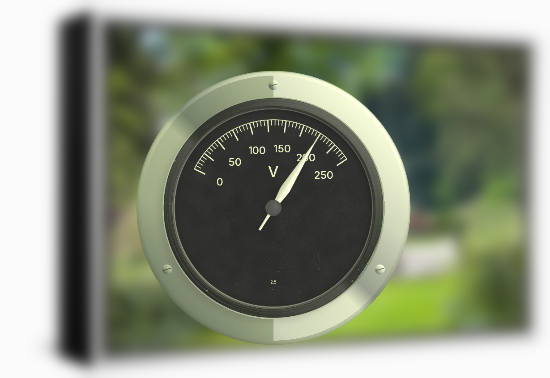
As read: 200 (V)
